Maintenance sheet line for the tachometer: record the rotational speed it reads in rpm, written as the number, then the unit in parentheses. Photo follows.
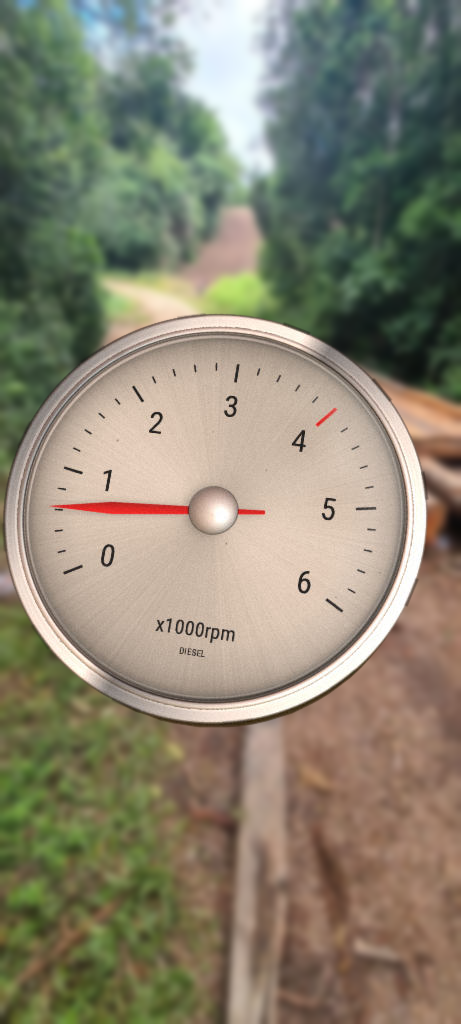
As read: 600 (rpm)
